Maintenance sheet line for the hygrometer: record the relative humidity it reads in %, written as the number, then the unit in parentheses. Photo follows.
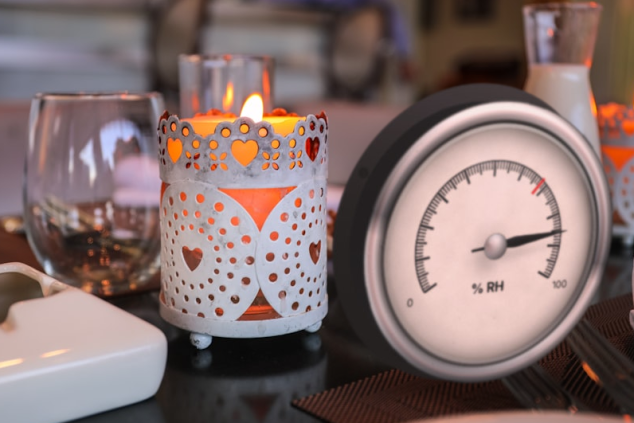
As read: 85 (%)
